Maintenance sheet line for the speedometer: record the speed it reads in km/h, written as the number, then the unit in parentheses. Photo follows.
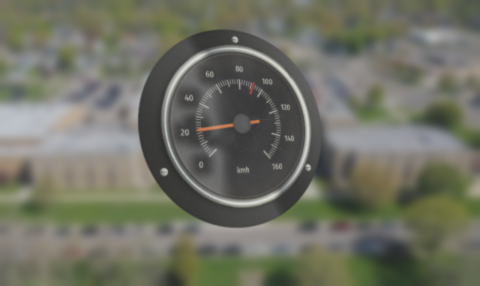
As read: 20 (km/h)
